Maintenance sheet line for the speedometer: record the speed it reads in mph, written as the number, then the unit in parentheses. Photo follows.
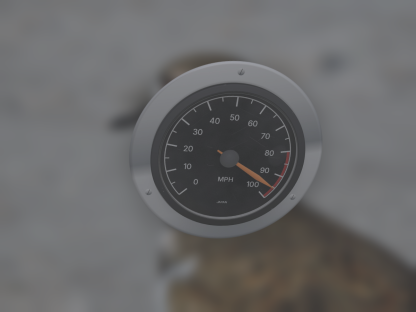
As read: 95 (mph)
